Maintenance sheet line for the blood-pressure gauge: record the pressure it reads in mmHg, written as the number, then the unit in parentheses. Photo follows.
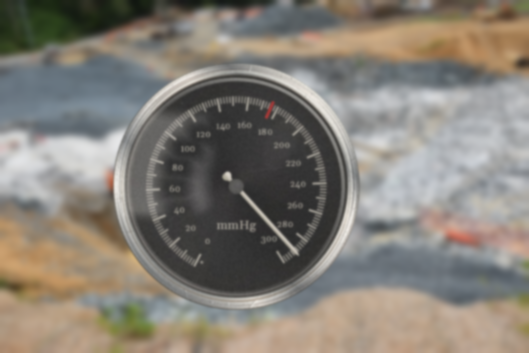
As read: 290 (mmHg)
